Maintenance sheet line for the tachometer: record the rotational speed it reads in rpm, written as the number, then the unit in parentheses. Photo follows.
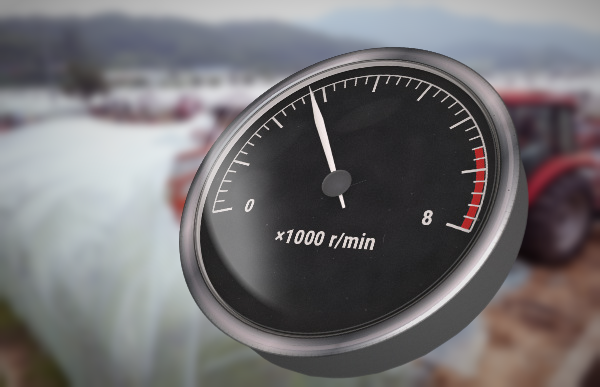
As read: 2800 (rpm)
